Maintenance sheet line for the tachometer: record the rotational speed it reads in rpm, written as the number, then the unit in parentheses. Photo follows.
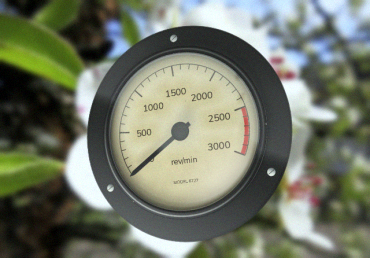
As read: 0 (rpm)
